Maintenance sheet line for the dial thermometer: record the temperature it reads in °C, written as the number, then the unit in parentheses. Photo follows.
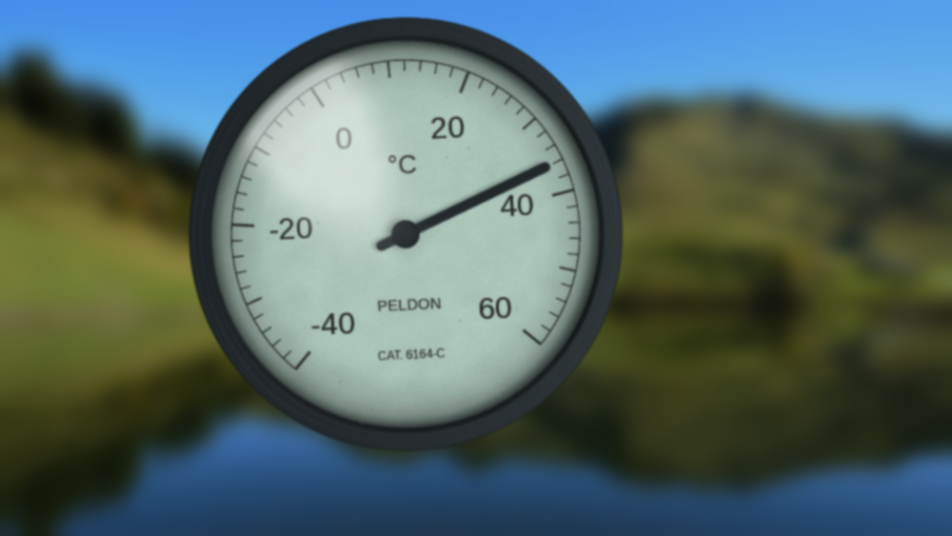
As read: 36 (°C)
